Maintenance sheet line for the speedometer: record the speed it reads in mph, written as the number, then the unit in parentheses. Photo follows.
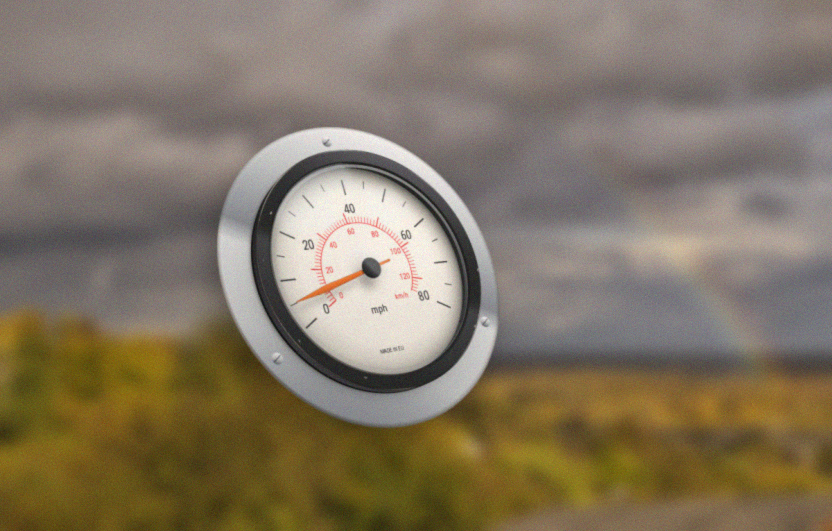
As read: 5 (mph)
